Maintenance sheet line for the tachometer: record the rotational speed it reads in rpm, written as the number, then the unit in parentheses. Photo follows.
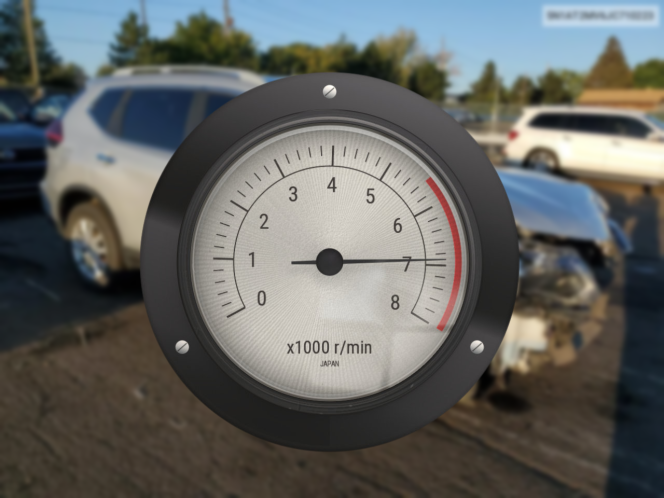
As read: 6900 (rpm)
